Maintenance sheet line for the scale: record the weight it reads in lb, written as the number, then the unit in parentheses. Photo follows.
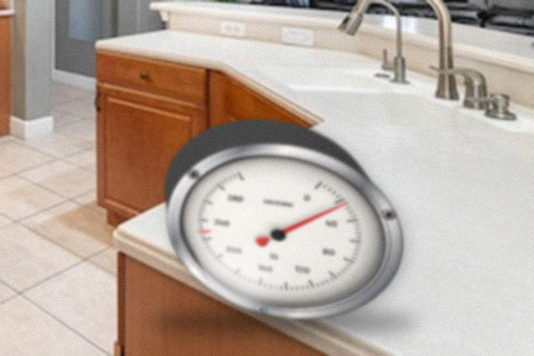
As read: 20 (lb)
